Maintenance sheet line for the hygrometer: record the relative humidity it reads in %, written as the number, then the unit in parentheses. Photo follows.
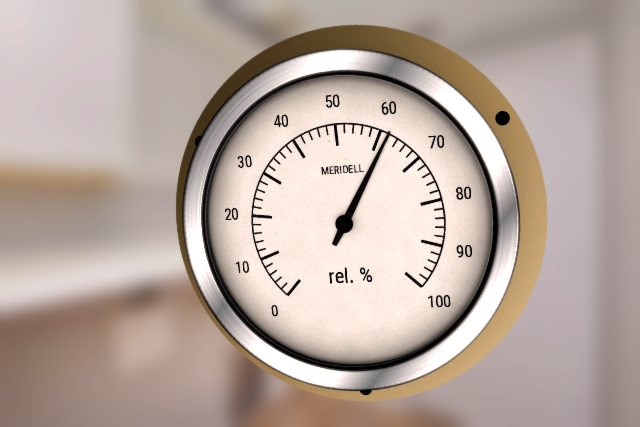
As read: 62 (%)
